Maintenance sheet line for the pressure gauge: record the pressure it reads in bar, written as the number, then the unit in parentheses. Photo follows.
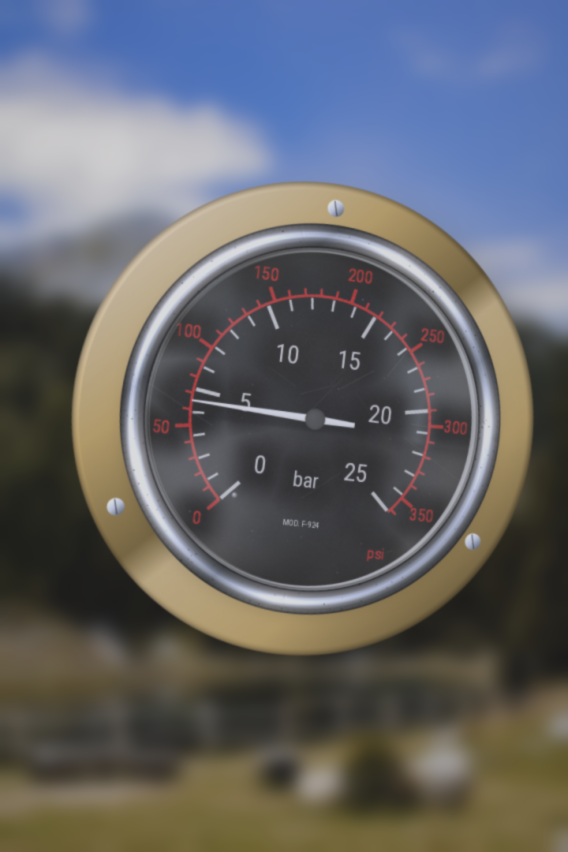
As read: 4.5 (bar)
